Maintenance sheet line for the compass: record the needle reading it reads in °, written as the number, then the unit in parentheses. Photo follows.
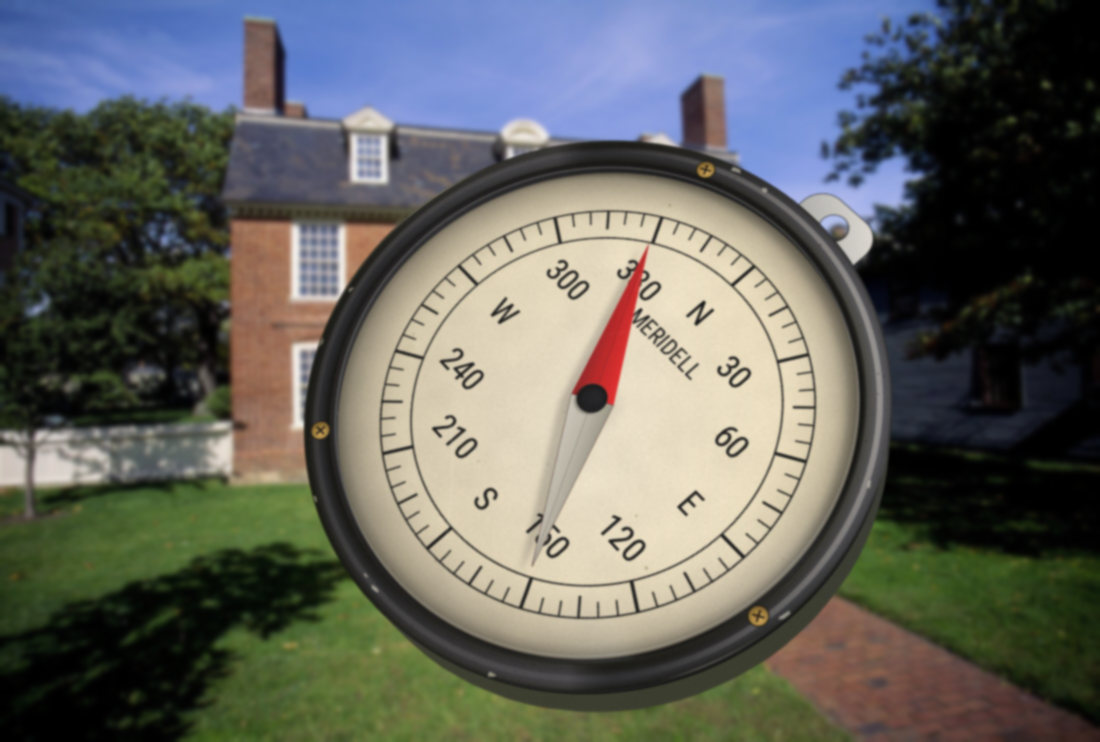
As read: 330 (°)
